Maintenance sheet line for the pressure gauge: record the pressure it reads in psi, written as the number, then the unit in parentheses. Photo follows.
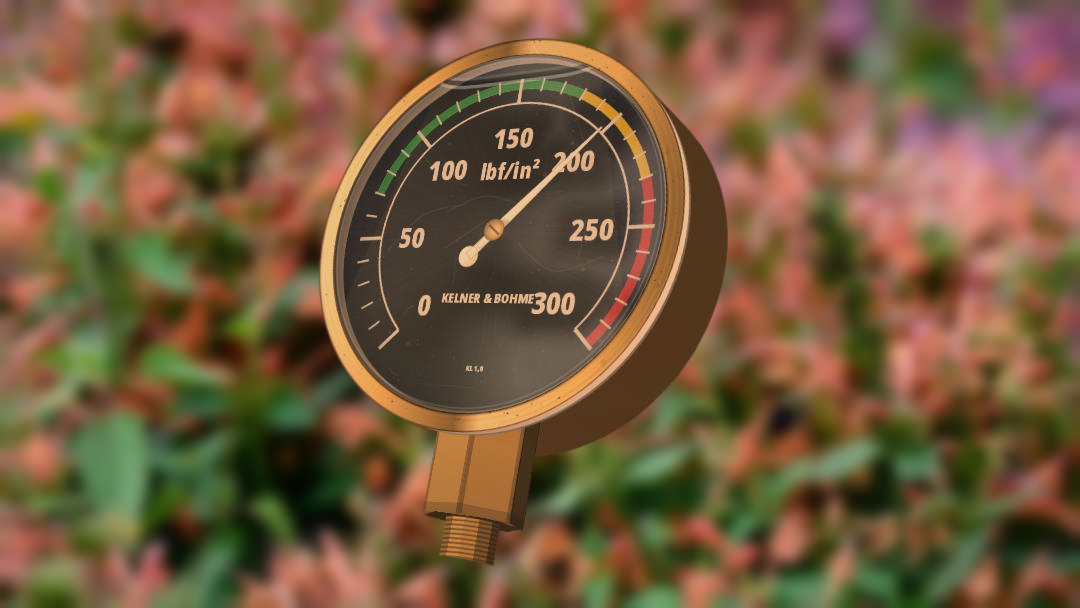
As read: 200 (psi)
